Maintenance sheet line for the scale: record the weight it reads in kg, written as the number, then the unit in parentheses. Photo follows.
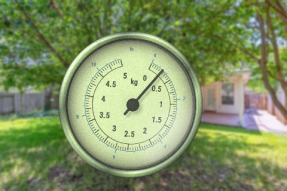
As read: 0.25 (kg)
